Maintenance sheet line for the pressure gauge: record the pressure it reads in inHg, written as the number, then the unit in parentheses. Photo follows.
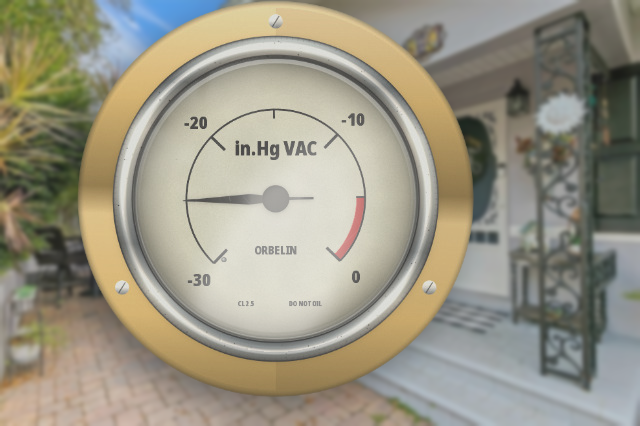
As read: -25 (inHg)
